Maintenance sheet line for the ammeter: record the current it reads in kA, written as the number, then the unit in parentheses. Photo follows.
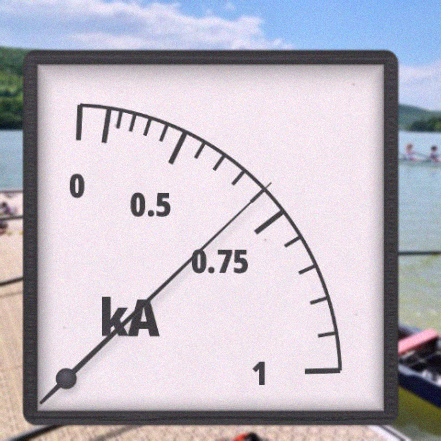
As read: 0.7 (kA)
